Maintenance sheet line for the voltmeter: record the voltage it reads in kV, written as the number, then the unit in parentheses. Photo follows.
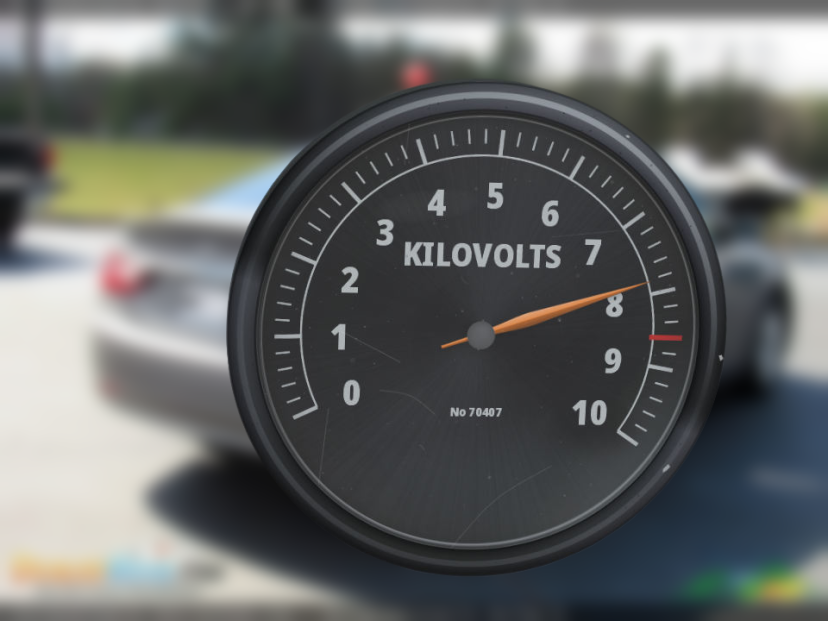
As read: 7.8 (kV)
